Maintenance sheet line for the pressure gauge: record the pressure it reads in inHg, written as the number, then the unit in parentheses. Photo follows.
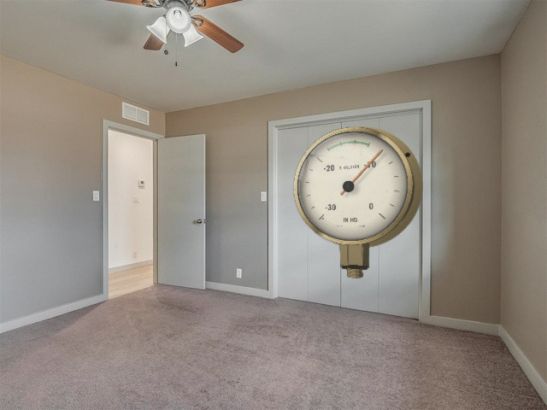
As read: -10 (inHg)
